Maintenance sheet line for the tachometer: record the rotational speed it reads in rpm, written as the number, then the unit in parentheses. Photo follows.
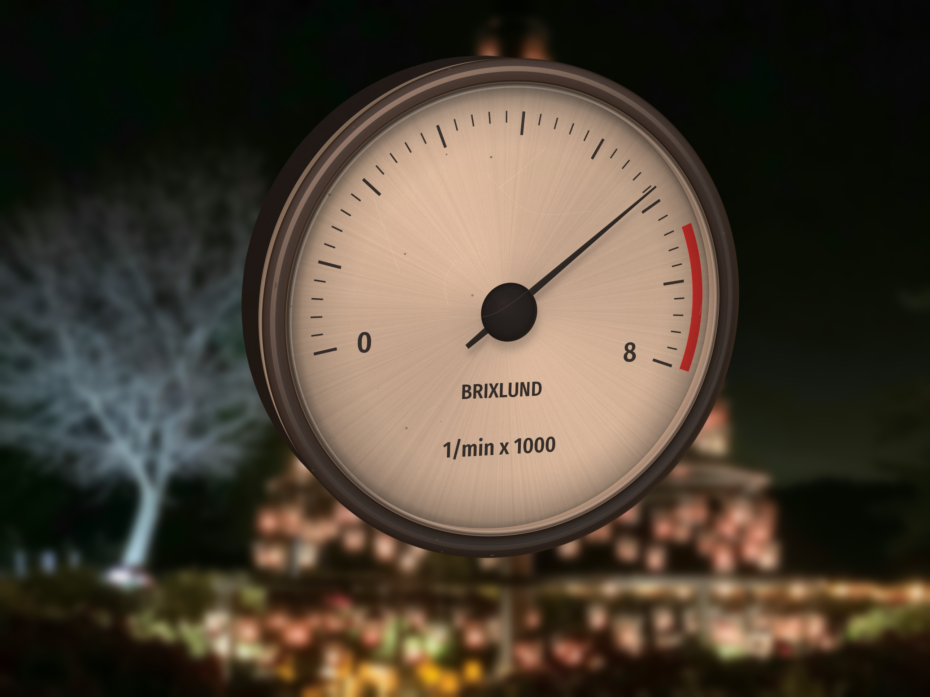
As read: 5800 (rpm)
